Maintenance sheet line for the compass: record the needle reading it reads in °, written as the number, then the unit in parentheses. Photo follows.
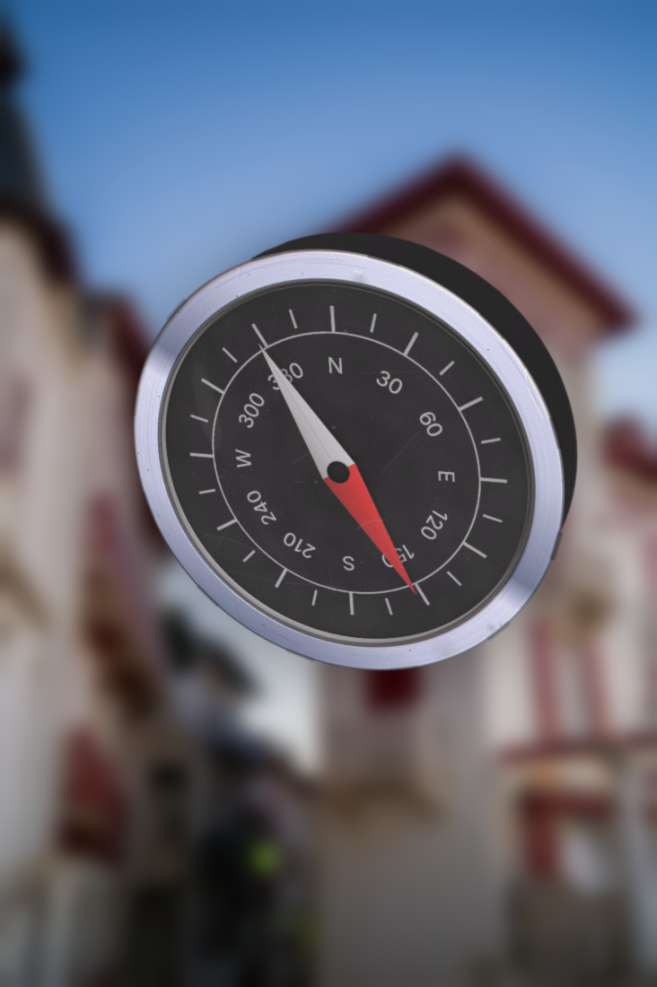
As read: 150 (°)
